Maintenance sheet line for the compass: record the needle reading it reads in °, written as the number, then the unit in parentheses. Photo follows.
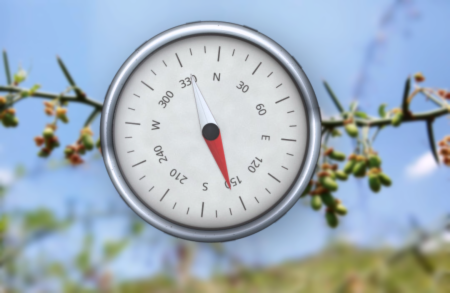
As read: 155 (°)
